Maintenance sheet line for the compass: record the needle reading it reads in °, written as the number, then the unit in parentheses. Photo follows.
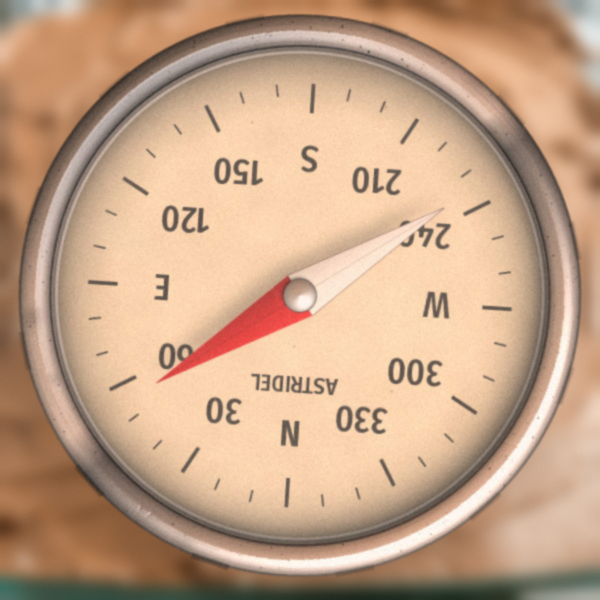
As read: 55 (°)
